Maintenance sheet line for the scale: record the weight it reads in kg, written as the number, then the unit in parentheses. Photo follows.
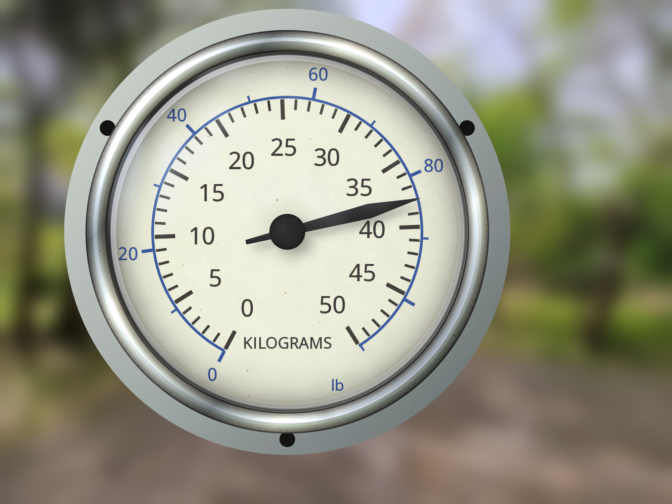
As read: 38 (kg)
